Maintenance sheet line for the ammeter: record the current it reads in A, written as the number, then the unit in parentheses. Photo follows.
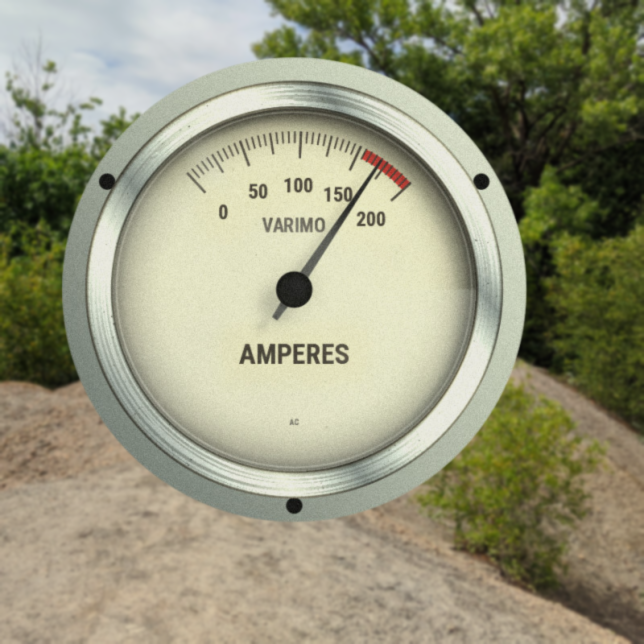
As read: 170 (A)
